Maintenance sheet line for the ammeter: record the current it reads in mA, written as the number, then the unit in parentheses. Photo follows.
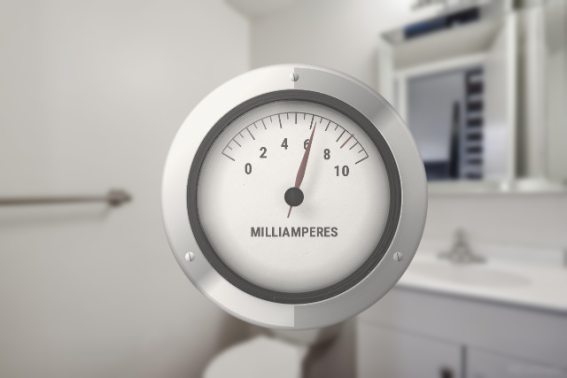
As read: 6.25 (mA)
